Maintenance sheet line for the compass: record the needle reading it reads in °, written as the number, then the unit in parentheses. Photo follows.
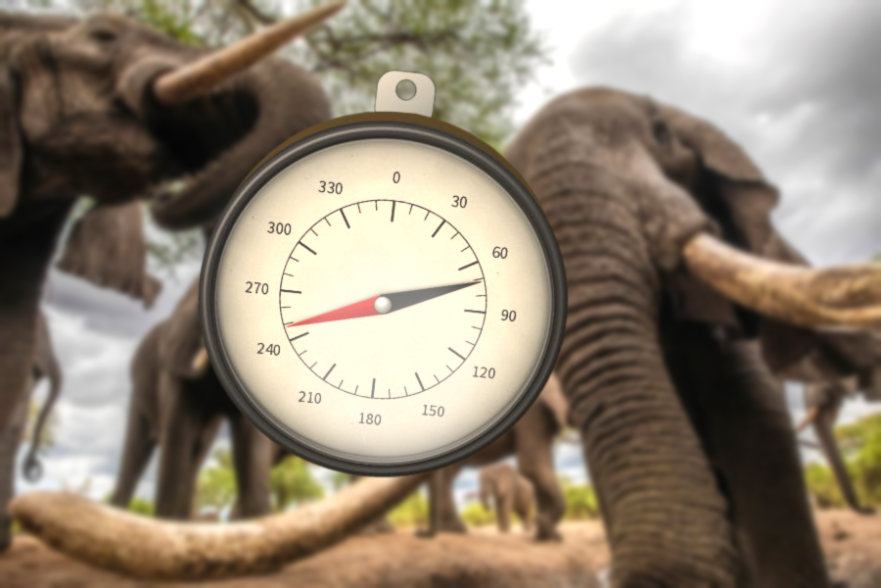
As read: 250 (°)
